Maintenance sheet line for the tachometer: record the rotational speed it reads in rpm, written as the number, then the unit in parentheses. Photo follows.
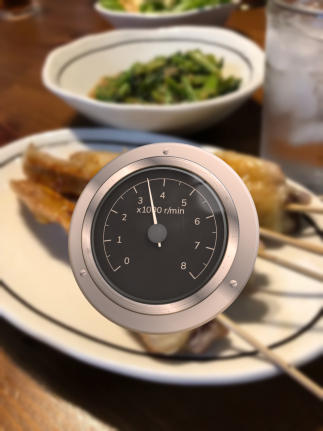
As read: 3500 (rpm)
